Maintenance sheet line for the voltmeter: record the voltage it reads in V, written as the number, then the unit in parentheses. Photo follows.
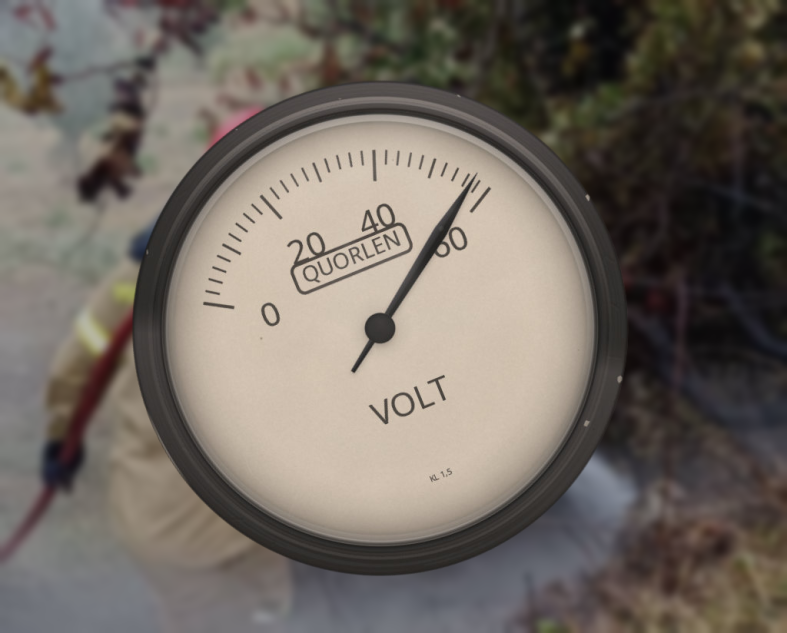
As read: 57 (V)
